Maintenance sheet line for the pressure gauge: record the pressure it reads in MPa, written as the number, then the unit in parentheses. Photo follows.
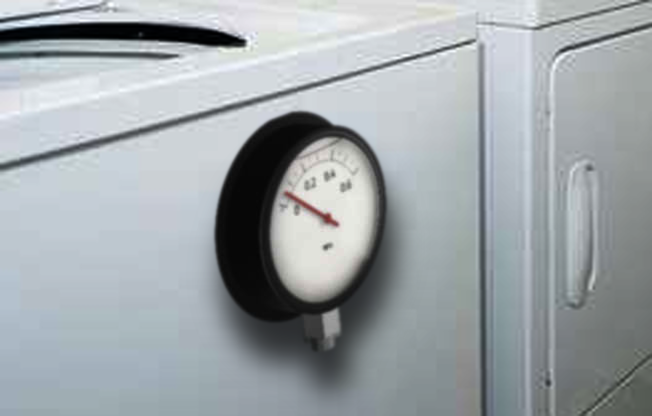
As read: 0.05 (MPa)
